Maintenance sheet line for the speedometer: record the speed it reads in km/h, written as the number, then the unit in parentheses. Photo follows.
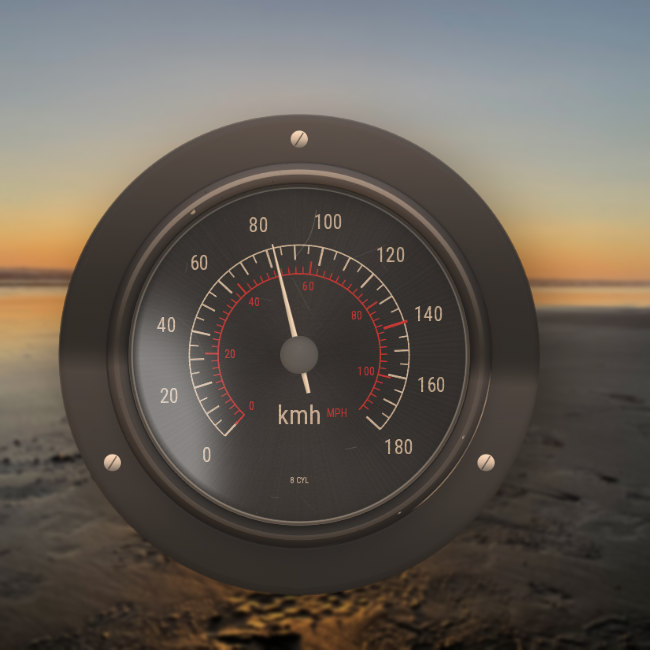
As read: 82.5 (km/h)
